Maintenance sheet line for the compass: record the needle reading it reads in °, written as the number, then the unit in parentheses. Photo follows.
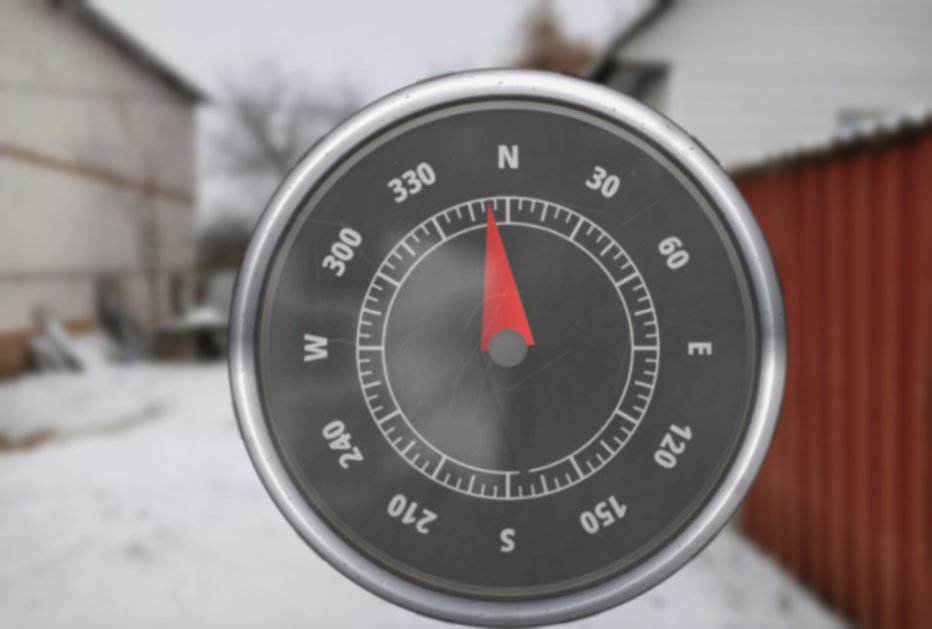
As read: 352.5 (°)
